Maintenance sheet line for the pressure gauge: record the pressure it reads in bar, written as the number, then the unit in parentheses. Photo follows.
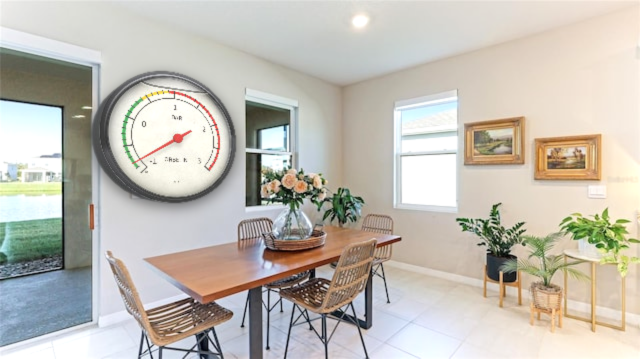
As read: -0.8 (bar)
